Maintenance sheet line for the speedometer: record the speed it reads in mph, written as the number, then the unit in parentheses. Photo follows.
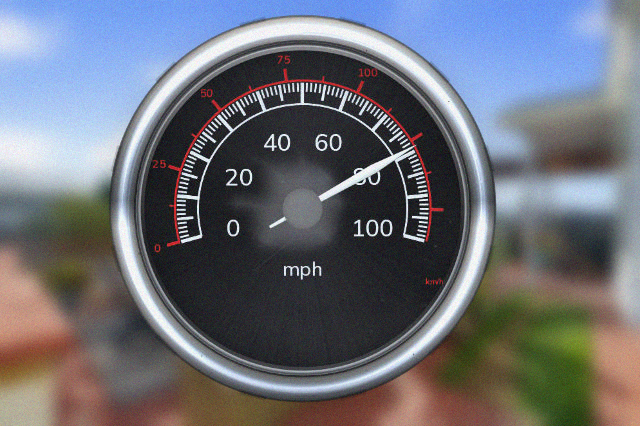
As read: 79 (mph)
